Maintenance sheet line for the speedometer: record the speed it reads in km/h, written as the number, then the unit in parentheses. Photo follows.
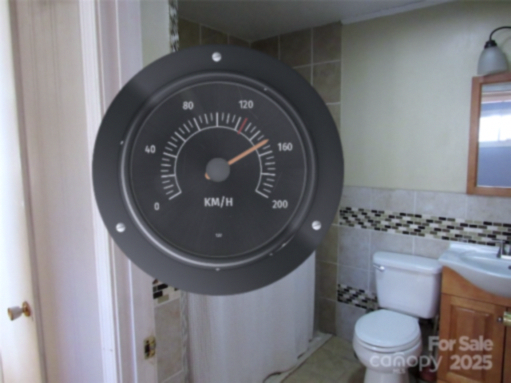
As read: 150 (km/h)
